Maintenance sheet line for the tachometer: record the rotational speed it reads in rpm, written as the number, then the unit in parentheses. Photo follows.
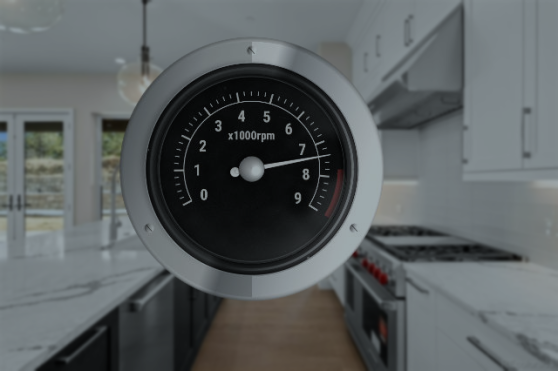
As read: 7400 (rpm)
